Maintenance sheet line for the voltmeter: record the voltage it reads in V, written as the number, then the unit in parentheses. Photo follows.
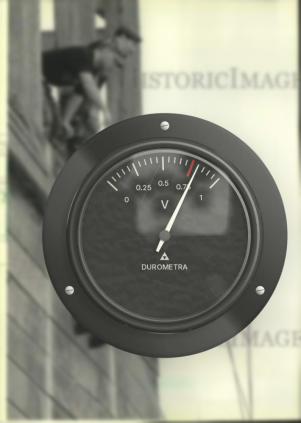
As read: 0.8 (V)
